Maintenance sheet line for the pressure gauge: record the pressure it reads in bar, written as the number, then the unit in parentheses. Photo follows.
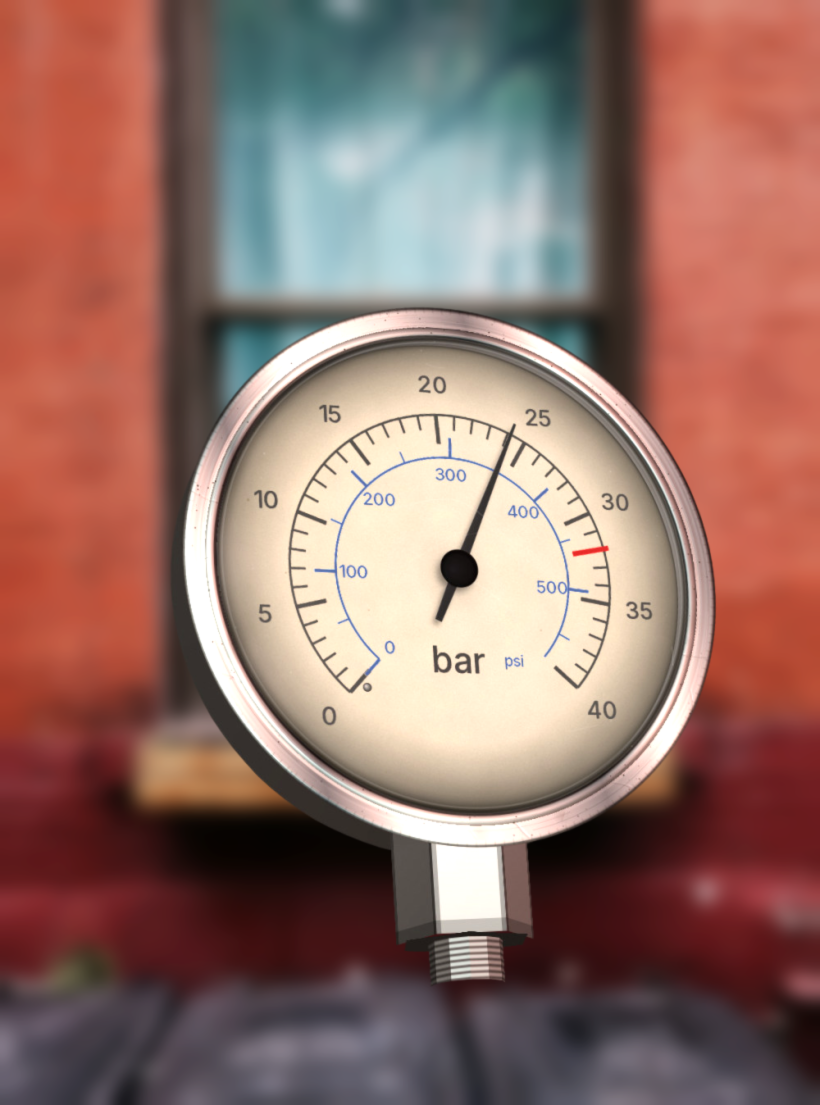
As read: 24 (bar)
